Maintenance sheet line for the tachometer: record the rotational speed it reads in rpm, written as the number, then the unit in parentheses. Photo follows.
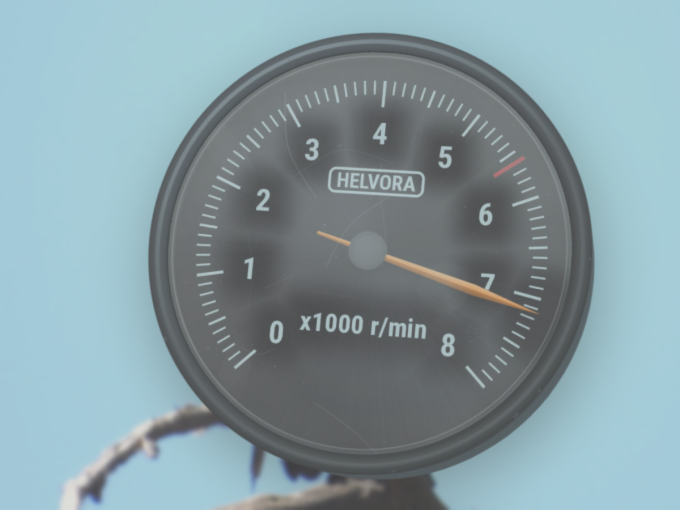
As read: 7150 (rpm)
